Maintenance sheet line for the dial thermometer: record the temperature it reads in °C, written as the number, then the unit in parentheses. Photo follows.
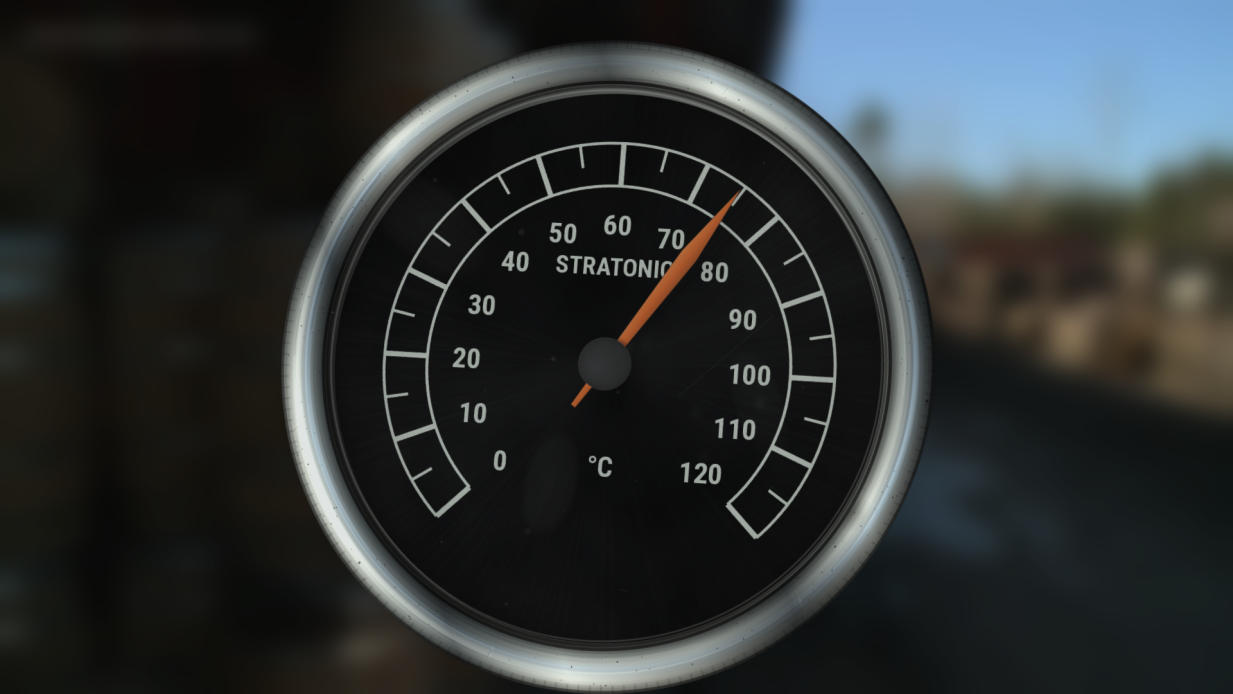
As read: 75 (°C)
